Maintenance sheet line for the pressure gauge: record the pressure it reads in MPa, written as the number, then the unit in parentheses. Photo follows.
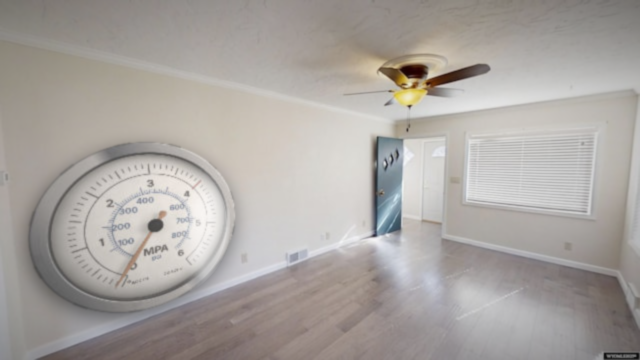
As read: 0.1 (MPa)
